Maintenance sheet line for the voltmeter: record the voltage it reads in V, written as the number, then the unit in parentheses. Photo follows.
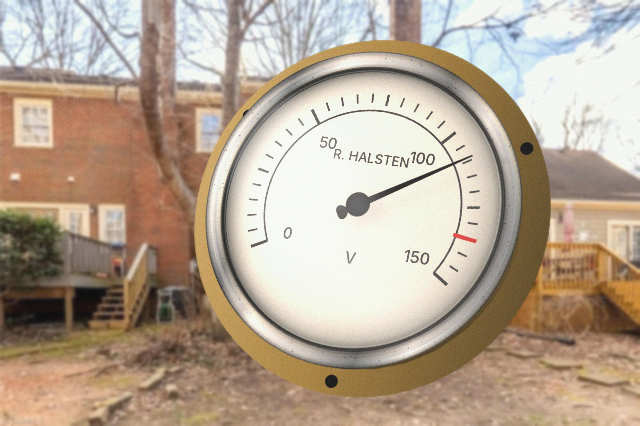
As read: 110 (V)
